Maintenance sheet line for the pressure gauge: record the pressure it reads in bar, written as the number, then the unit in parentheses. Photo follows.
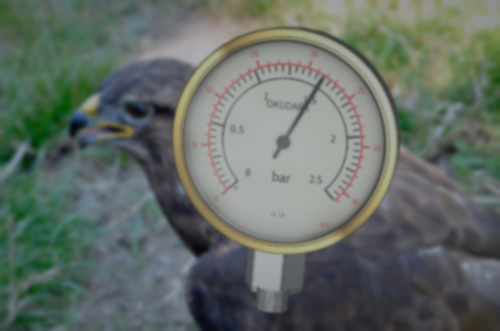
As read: 1.5 (bar)
